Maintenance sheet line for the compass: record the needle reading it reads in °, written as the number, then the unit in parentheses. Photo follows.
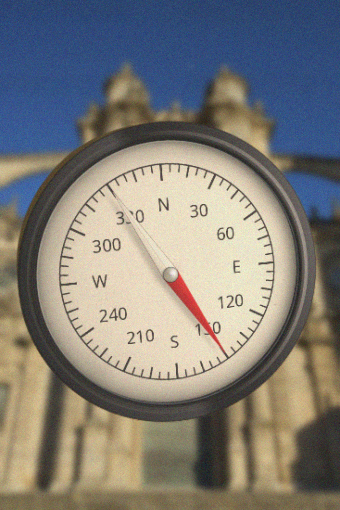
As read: 150 (°)
